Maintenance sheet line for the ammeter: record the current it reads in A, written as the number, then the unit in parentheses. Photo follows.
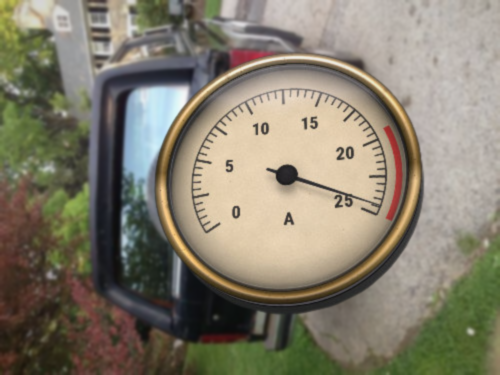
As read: 24.5 (A)
